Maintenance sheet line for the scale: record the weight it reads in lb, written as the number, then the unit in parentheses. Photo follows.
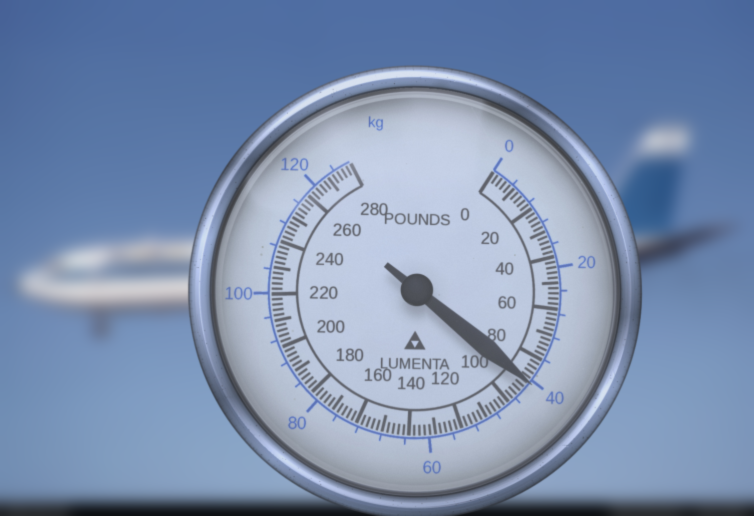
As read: 90 (lb)
